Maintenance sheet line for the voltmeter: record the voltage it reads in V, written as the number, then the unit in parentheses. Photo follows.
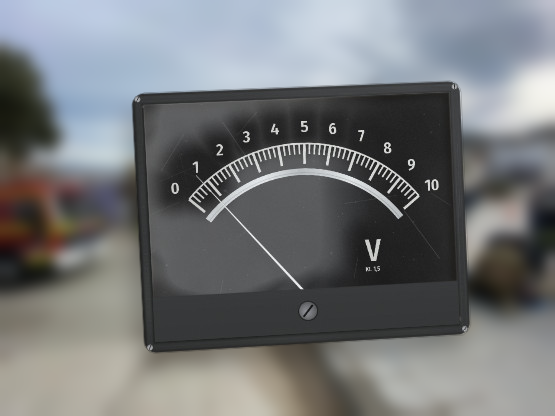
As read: 0.8 (V)
